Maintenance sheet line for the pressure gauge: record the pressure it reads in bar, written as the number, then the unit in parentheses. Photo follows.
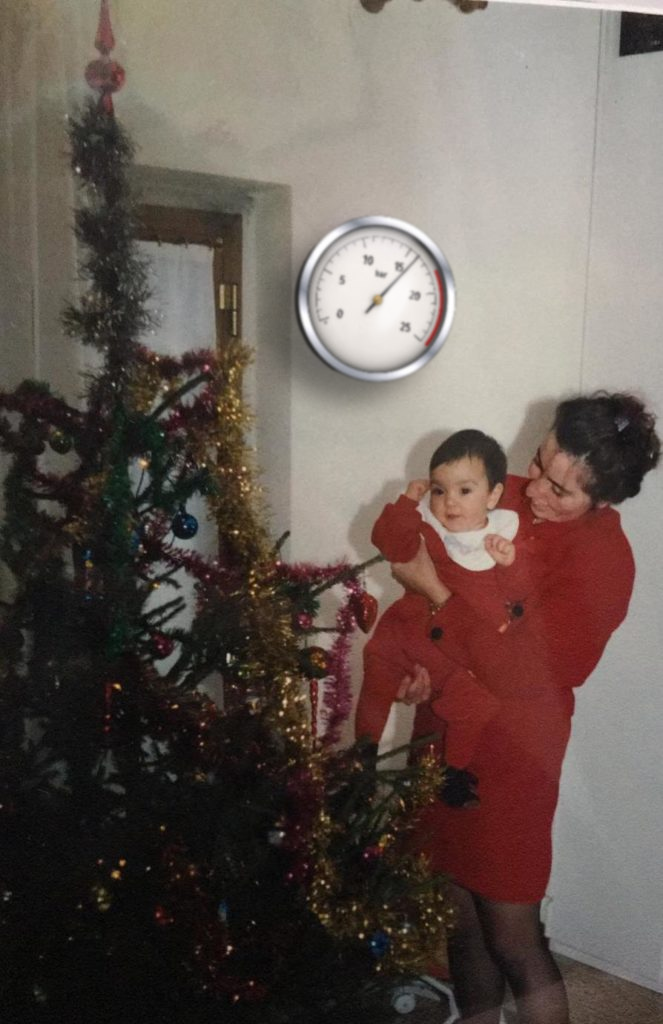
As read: 16 (bar)
